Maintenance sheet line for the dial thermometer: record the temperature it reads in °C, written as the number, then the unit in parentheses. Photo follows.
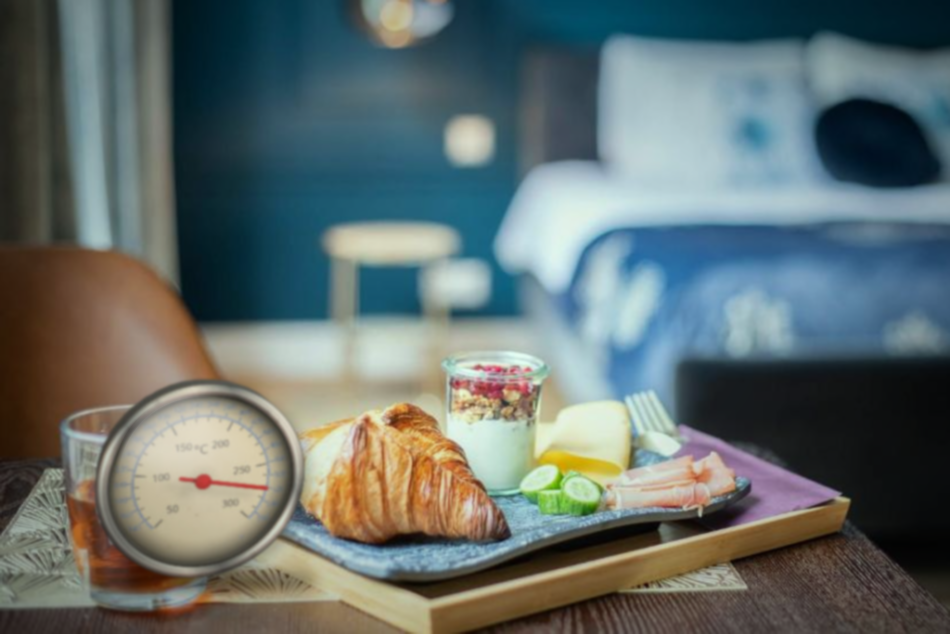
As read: 270 (°C)
